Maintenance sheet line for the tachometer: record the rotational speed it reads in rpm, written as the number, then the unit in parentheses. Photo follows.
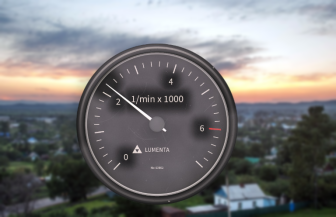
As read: 2200 (rpm)
